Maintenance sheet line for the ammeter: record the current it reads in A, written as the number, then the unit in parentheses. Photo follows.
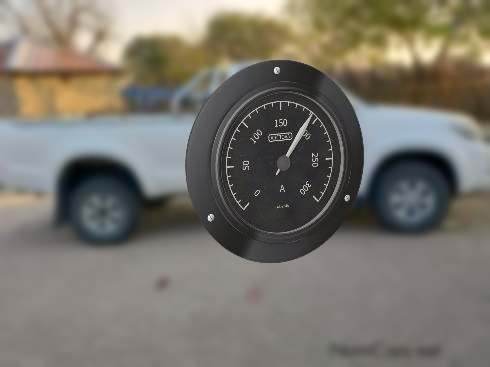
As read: 190 (A)
